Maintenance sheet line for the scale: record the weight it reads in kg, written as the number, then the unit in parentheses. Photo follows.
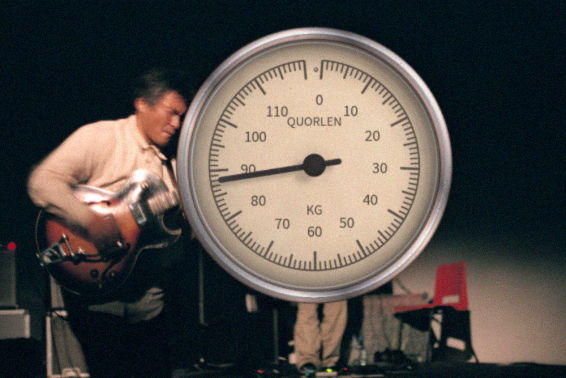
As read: 88 (kg)
